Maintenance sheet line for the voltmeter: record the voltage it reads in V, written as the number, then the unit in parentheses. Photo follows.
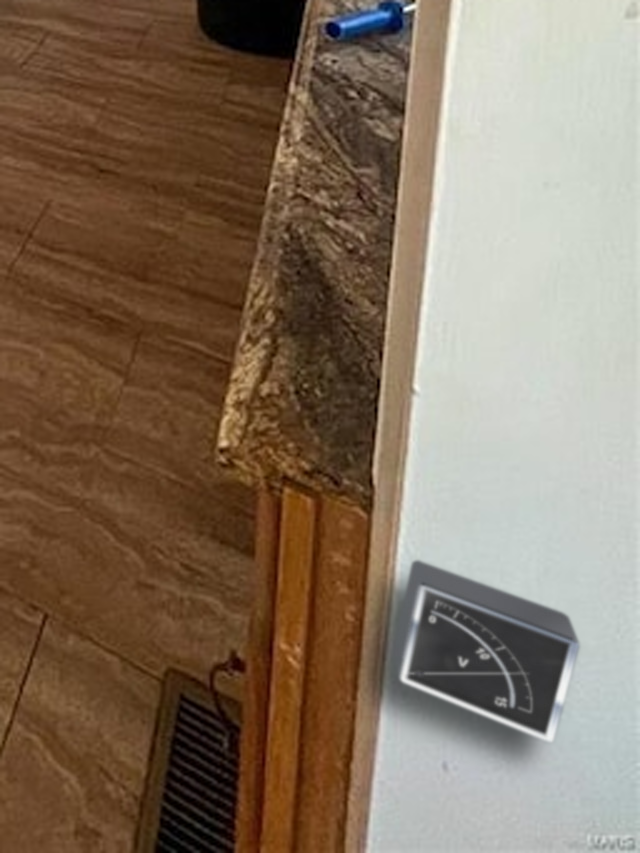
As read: 12 (V)
